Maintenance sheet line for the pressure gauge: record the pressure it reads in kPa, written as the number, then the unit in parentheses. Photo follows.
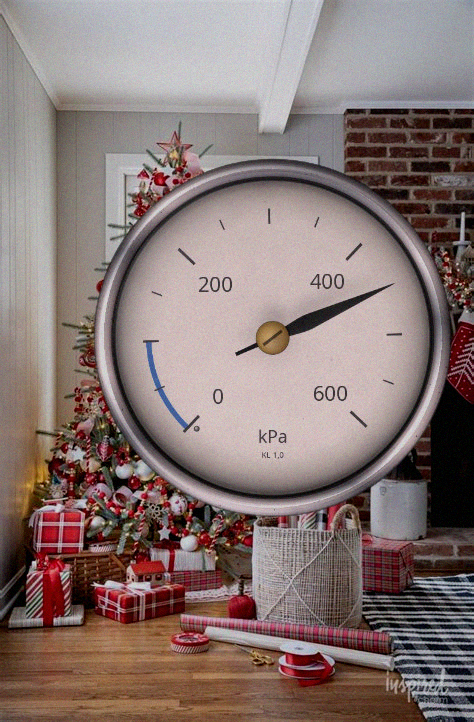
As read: 450 (kPa)
